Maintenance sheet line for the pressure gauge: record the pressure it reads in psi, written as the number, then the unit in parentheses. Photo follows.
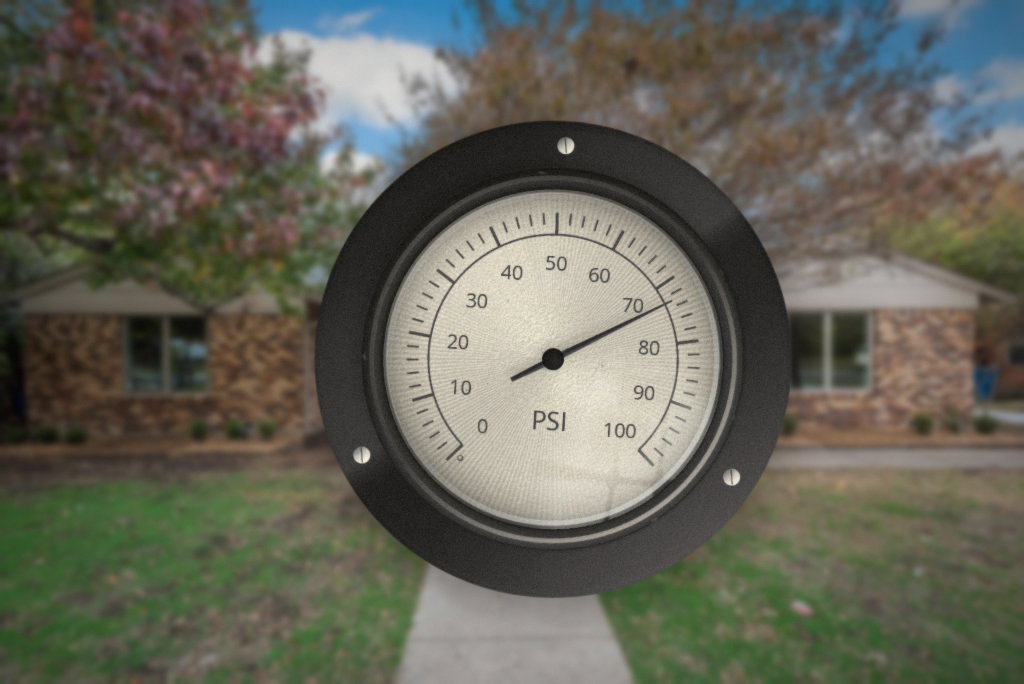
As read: 73 (psi)
